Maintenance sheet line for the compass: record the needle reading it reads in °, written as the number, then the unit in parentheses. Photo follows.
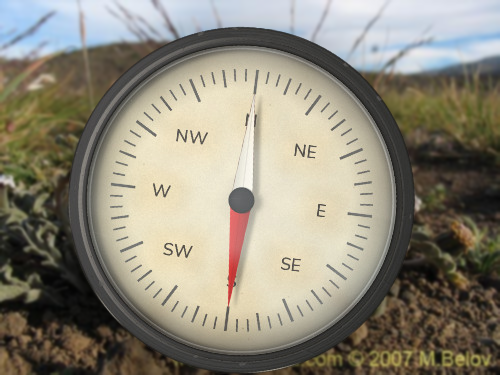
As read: 180 (°)
